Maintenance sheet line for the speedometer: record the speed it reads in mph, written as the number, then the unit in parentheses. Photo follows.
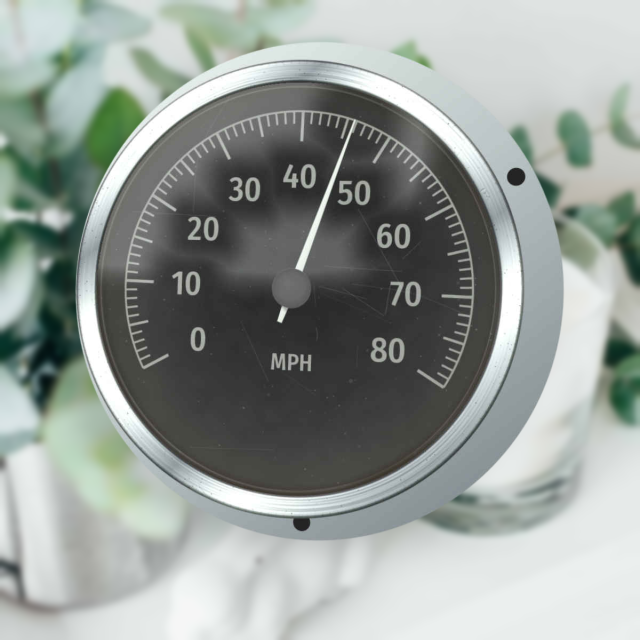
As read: 46 (mph)
